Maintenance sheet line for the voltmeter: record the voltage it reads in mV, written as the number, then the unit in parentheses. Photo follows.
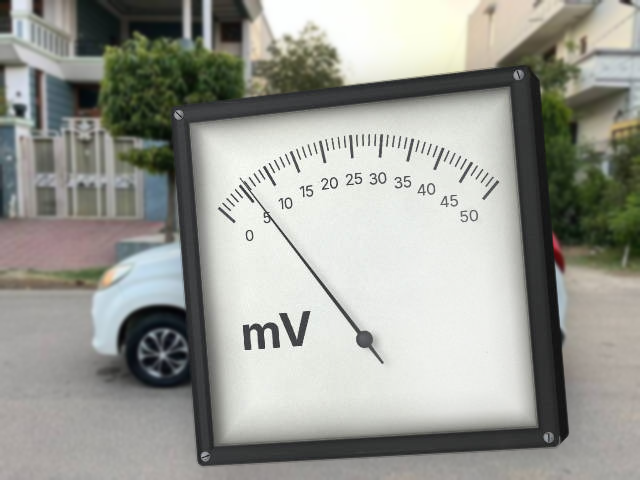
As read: 6 (mV)
